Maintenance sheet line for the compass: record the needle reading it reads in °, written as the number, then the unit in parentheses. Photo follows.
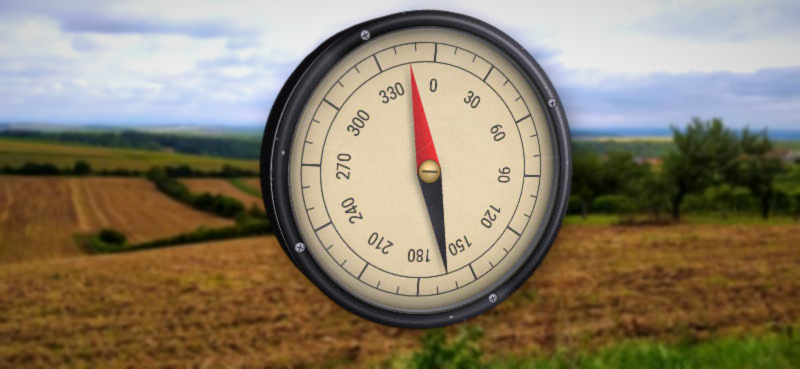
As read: 345 (°)
